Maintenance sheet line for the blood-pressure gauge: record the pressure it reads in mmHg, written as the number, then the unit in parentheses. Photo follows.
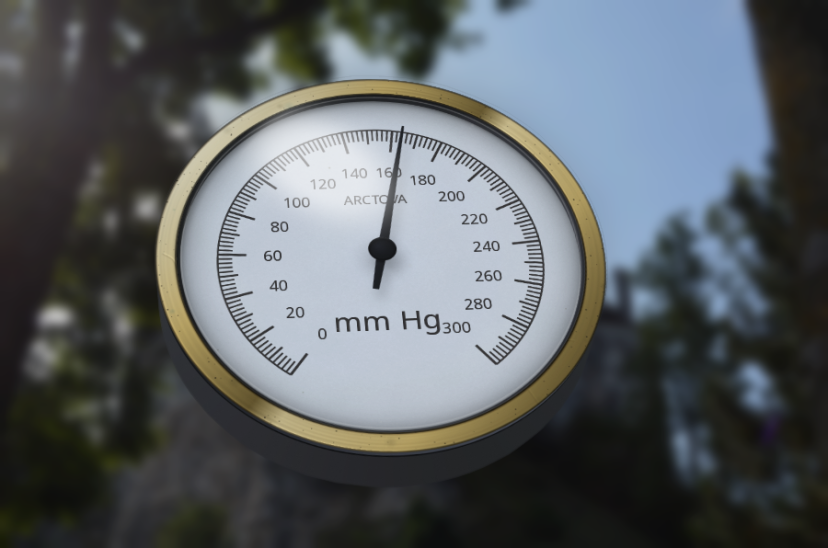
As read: 164 (mmHg)
